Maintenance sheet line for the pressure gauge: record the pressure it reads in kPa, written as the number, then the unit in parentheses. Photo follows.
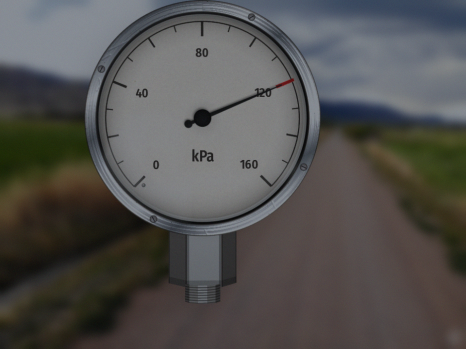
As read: 120 (kPa)
